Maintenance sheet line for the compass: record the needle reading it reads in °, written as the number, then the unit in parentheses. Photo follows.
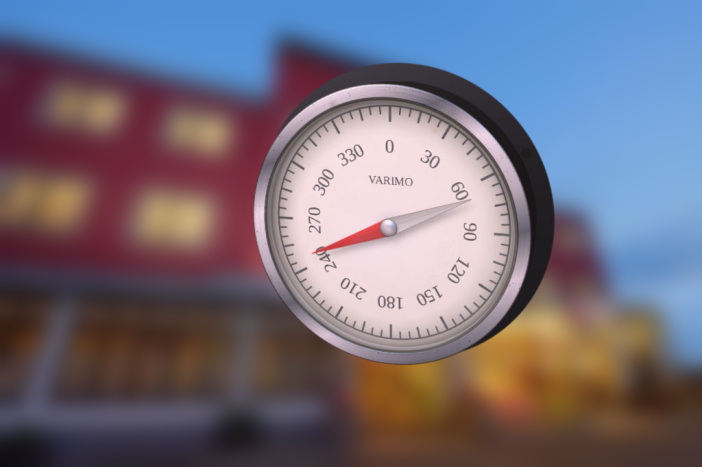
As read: 247.5 (°)
